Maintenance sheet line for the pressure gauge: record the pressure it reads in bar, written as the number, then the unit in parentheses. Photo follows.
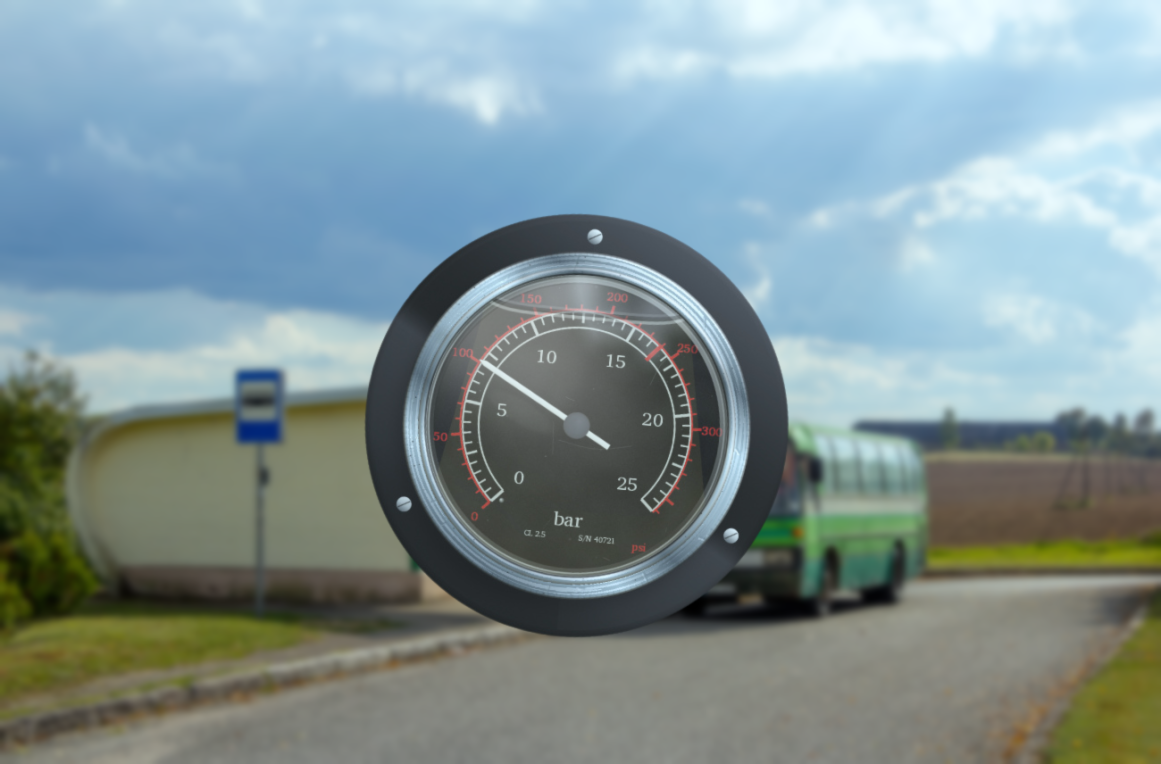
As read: 7 (bar)
